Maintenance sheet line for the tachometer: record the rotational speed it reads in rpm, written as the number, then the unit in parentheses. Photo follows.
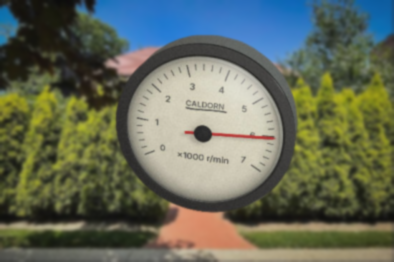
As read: 6000 (rpm)
